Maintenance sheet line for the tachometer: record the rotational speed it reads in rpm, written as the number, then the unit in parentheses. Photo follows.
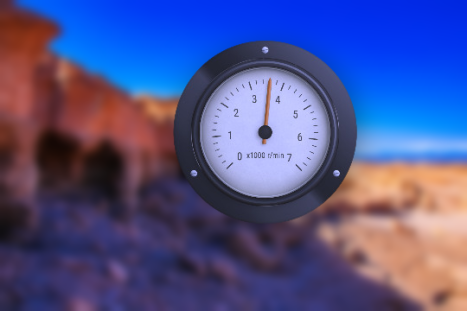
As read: 3600 (rpm)
